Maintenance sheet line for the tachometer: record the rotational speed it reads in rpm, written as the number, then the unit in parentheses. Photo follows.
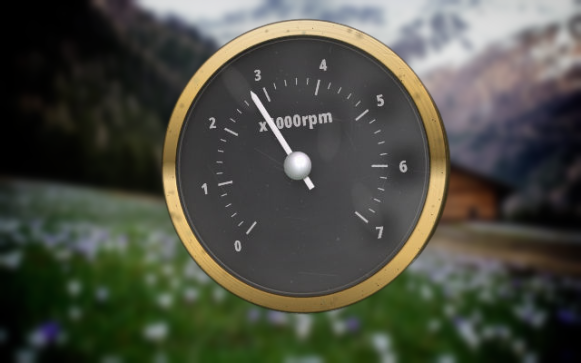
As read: 2800 (rpm)
